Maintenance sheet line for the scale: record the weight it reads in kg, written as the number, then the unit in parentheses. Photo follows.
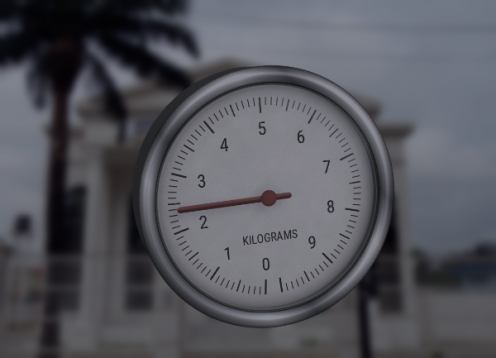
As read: 2.4 (kg)
